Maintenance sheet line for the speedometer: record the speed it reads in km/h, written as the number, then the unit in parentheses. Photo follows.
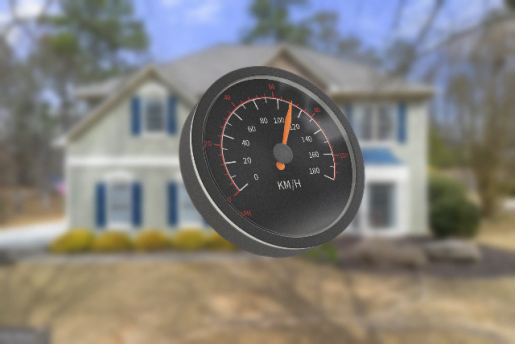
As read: 110 (km/h)
